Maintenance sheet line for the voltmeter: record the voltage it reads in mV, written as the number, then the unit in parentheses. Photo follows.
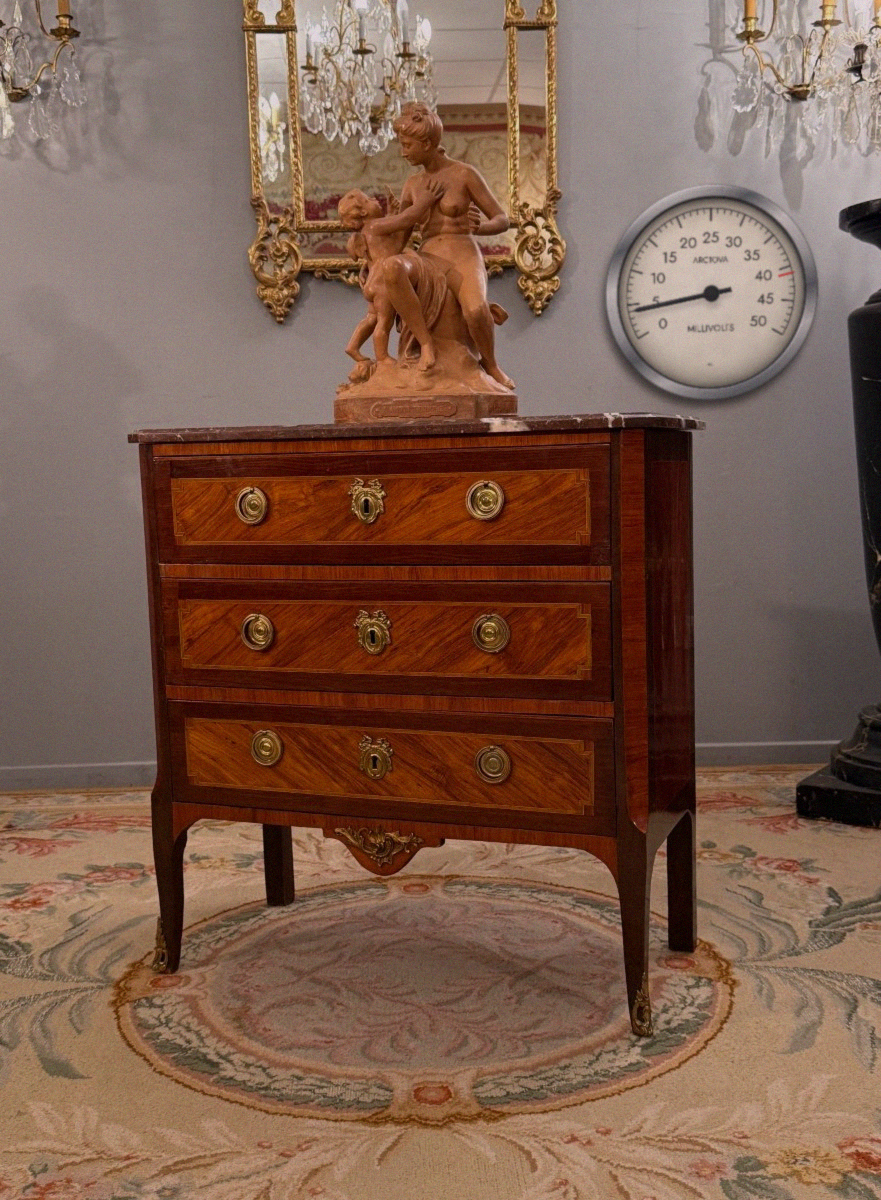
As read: 4 (mV)
